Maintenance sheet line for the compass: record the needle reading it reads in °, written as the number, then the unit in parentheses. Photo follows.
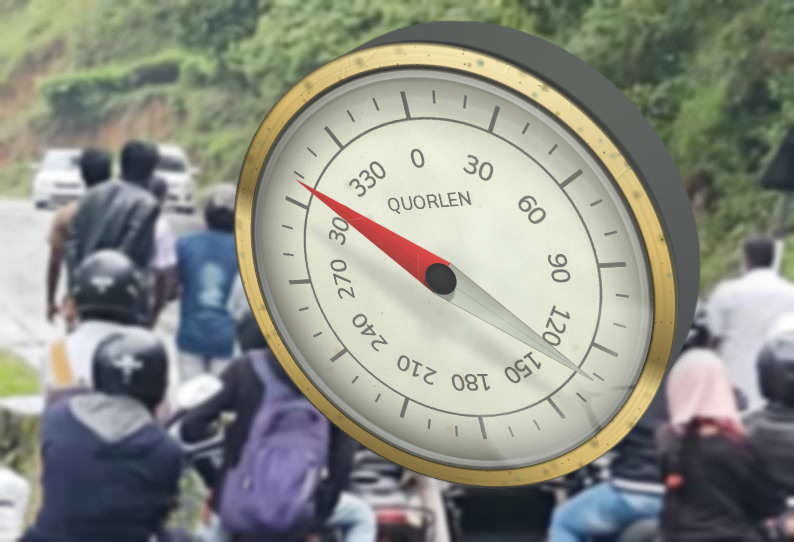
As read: 310 (°)
